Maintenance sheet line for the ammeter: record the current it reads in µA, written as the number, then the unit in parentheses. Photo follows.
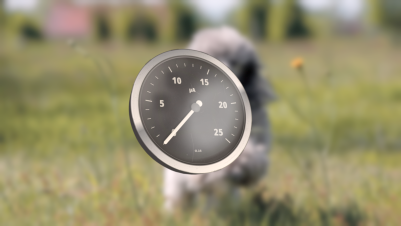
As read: 0 (µA)
